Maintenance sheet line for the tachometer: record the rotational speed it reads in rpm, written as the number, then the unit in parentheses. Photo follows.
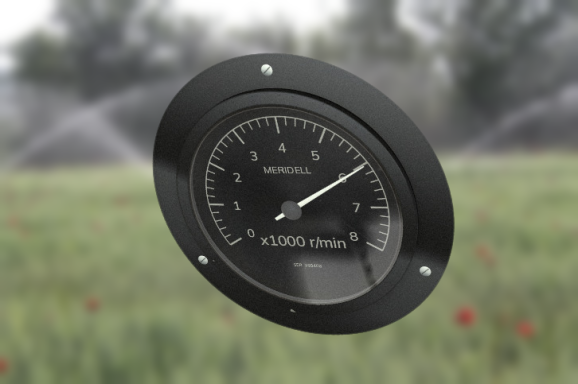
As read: 6000 (rpm)
